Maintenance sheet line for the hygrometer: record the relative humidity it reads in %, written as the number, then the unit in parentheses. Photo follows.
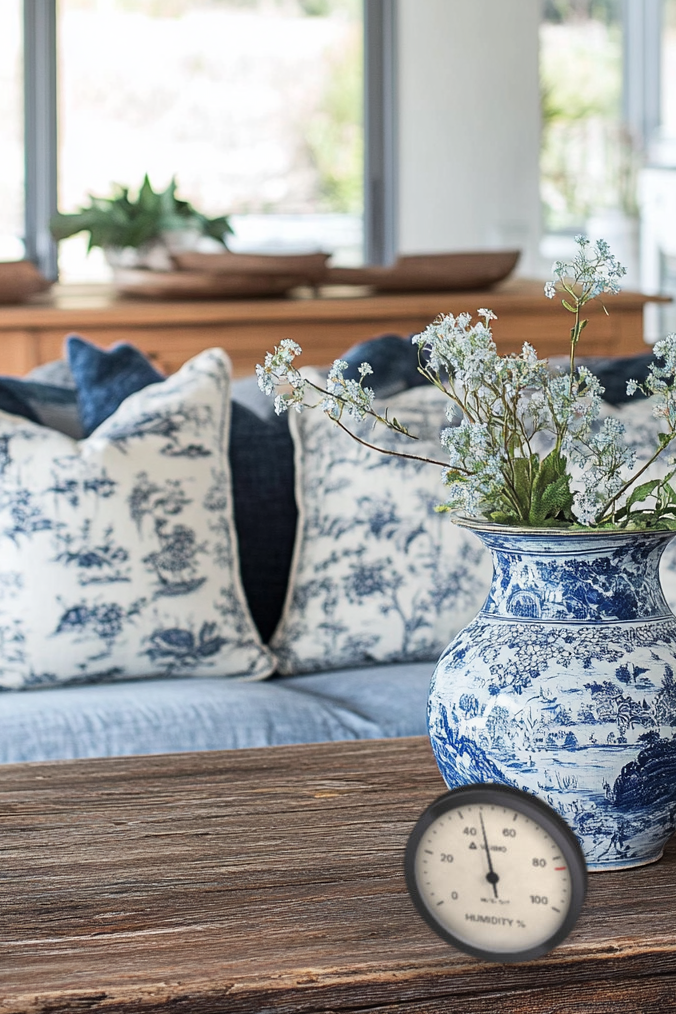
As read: 48 (%)
